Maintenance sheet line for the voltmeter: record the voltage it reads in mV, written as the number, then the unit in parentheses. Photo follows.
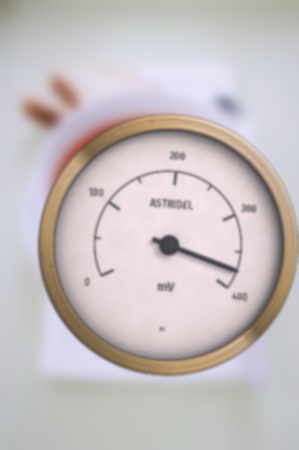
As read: 375 (mV)
